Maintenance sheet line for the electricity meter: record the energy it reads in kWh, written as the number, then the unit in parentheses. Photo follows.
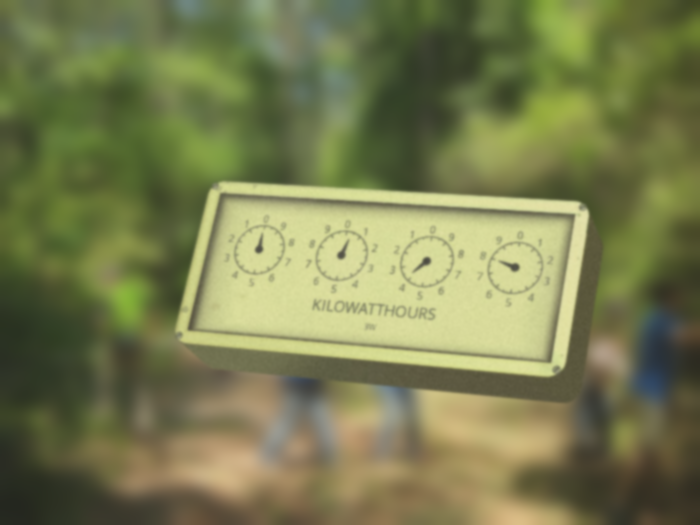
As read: 38 (kWh)
